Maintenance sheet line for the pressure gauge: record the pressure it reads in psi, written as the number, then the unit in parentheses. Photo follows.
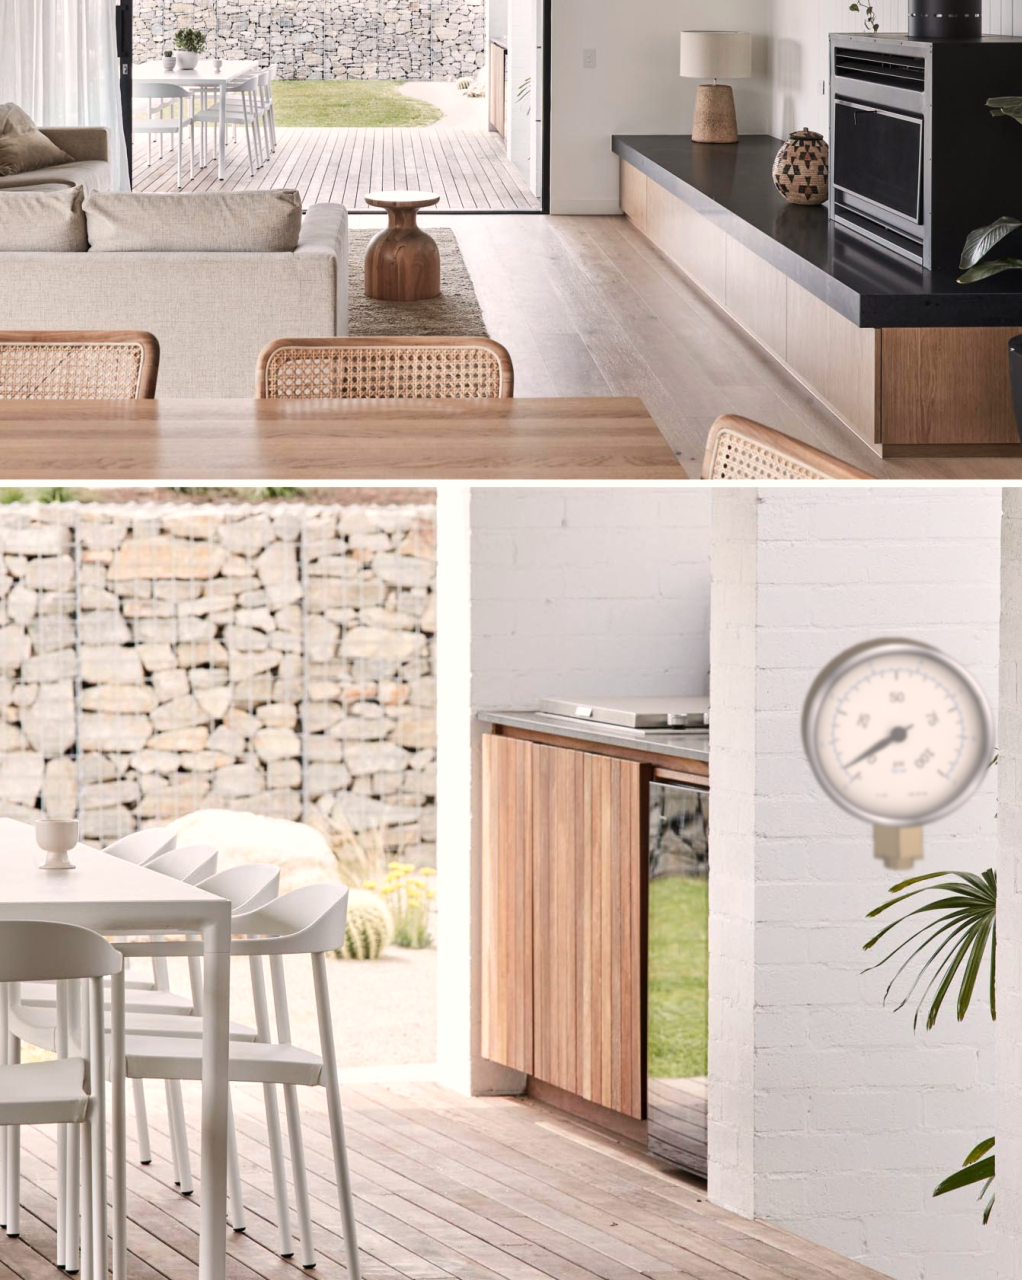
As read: 5 (psi)
